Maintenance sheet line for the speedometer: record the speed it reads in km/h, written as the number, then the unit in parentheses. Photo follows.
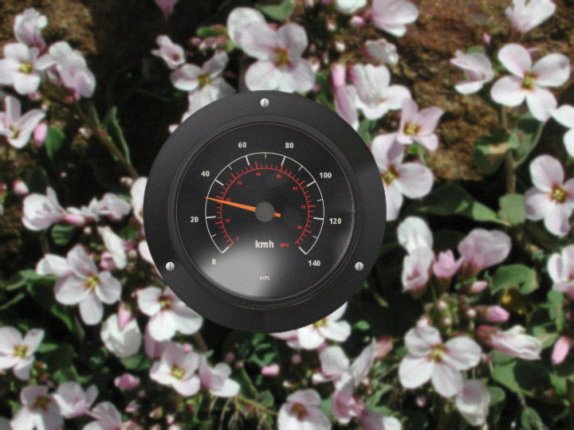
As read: 30 (km/h)
